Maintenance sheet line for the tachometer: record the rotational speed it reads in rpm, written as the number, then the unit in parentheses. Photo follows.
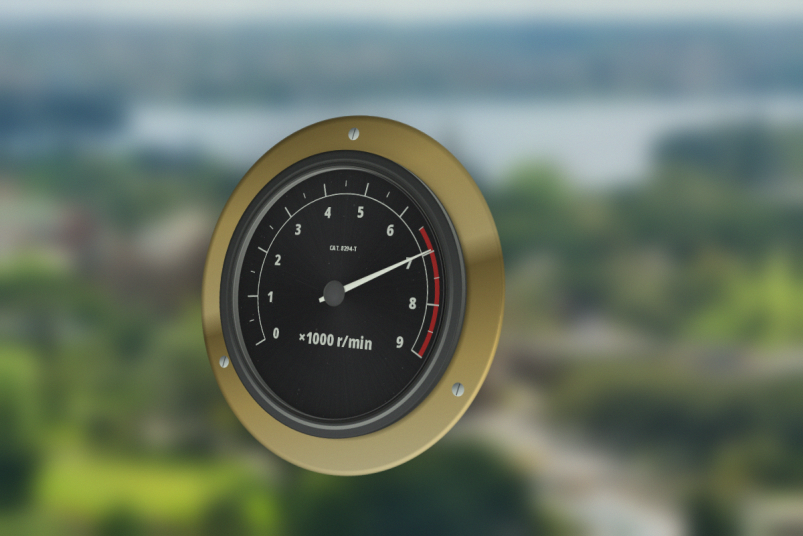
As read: 7000 (rpm)
